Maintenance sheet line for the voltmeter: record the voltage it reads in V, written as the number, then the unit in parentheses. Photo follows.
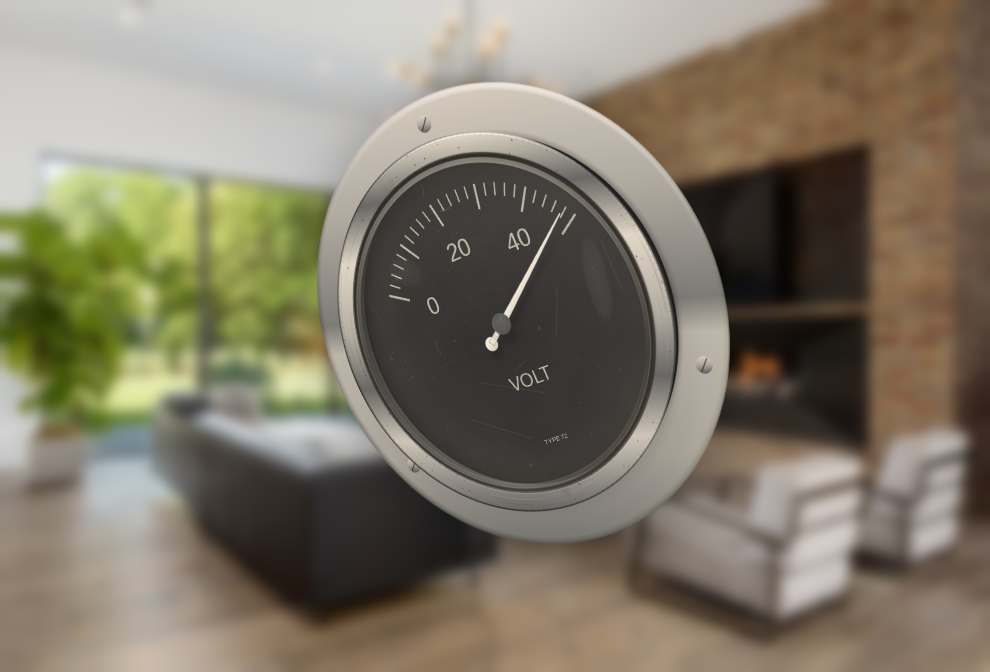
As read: 48 (V)
